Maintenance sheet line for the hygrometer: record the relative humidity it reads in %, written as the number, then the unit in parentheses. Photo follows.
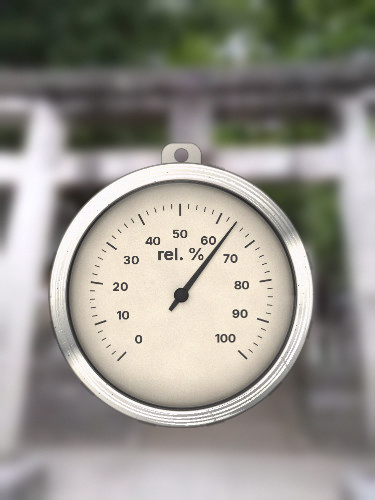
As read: 64 (%)
